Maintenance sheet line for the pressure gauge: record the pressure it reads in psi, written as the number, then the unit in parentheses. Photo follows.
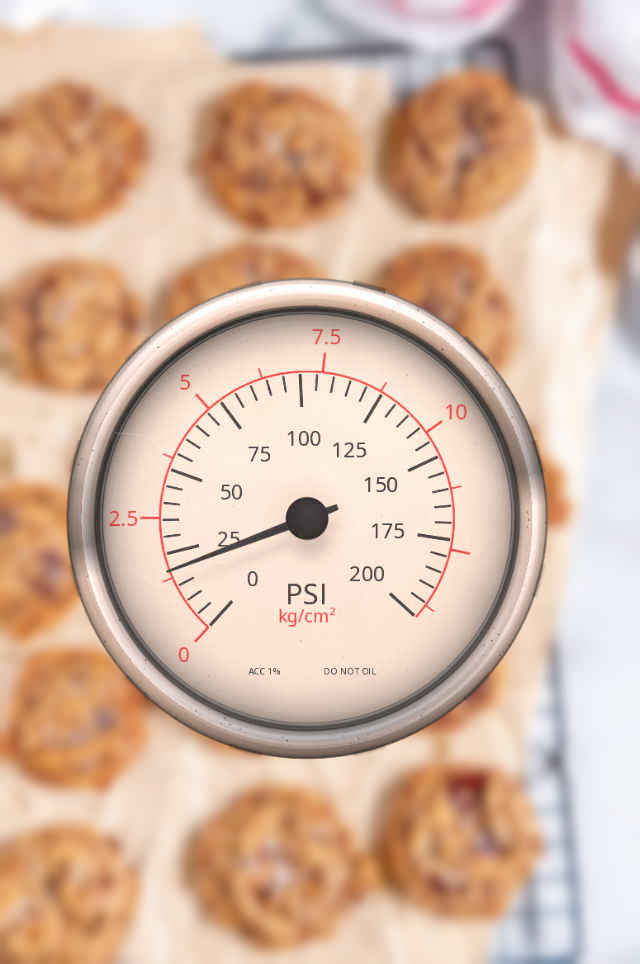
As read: 20 (psi)
